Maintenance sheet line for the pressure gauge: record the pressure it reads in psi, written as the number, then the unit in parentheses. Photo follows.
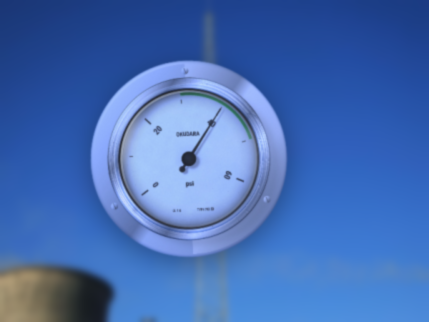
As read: 40 (psi)
